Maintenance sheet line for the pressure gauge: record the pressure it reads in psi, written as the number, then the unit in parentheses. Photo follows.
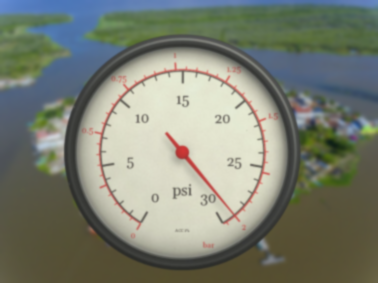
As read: 29 (psi)
